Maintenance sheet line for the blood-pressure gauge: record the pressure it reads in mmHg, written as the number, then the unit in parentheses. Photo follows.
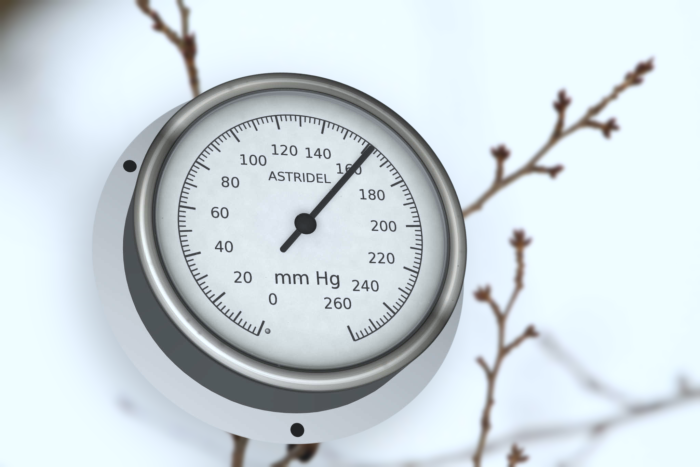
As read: 162 (mmHg)
